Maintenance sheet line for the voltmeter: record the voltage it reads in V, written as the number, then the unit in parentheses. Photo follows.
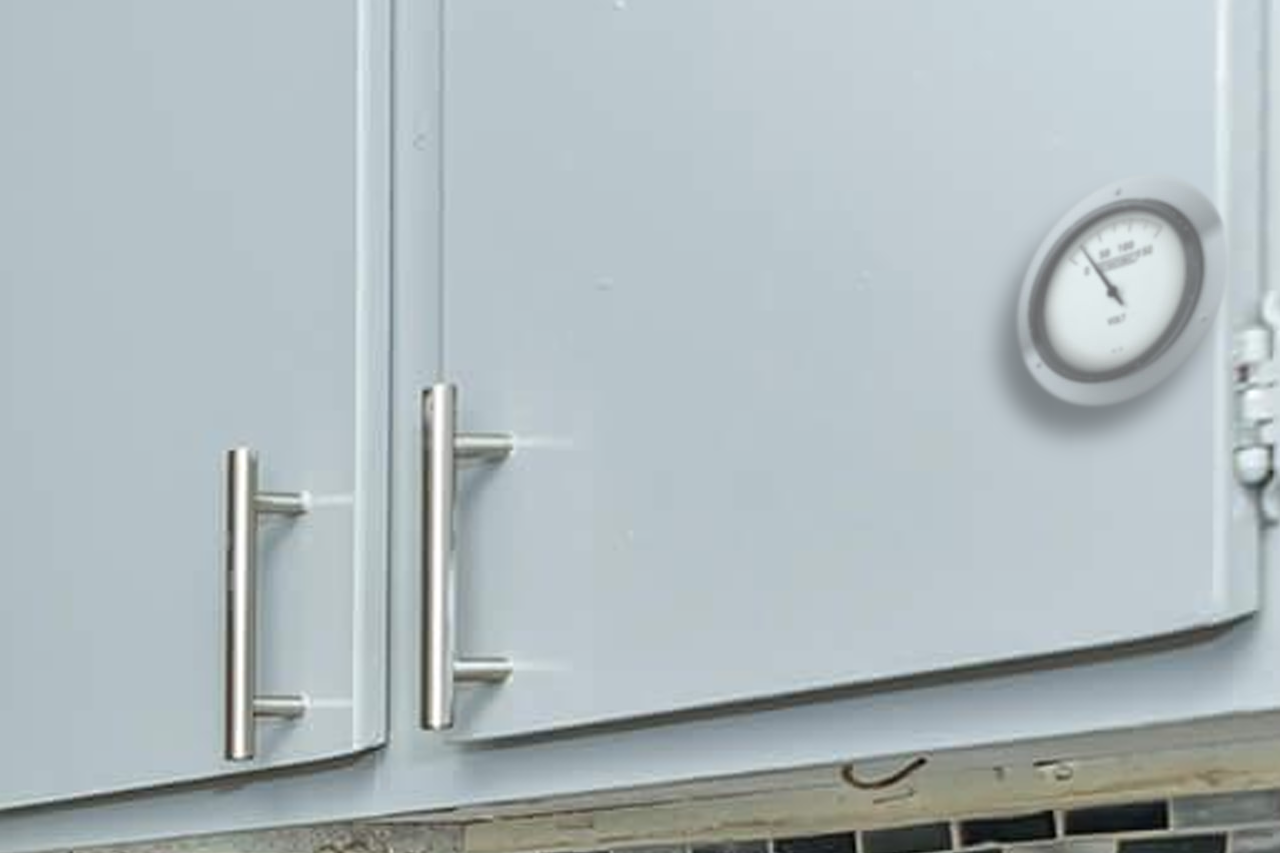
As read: 25 (V)
